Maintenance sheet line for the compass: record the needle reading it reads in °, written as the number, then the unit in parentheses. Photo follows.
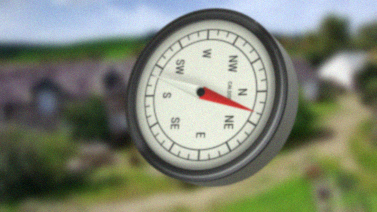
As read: 20 (°)
